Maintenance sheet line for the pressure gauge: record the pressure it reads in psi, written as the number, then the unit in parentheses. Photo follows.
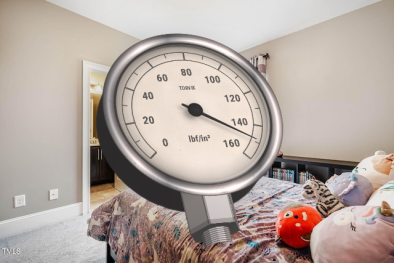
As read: 150 (psi)
